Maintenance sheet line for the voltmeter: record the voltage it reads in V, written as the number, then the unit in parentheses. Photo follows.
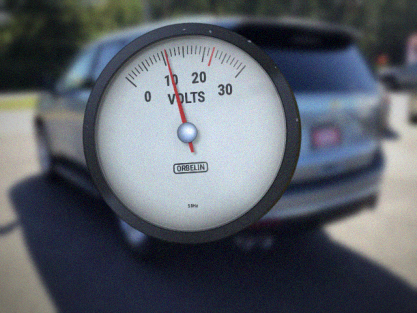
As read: 11 (V)
